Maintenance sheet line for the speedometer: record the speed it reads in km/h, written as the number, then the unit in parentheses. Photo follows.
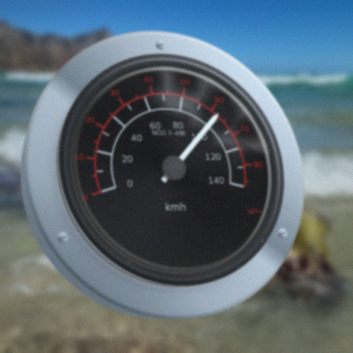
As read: 100 (km/h)
